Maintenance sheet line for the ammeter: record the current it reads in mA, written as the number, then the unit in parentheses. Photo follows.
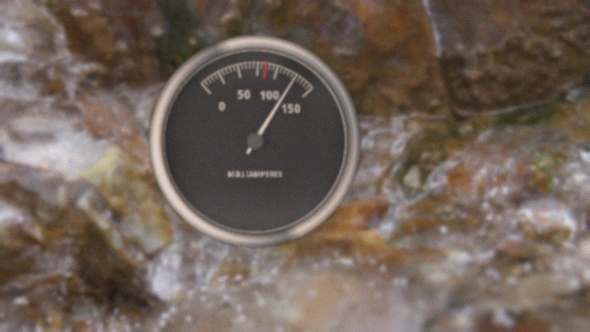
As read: 125 (mA)
